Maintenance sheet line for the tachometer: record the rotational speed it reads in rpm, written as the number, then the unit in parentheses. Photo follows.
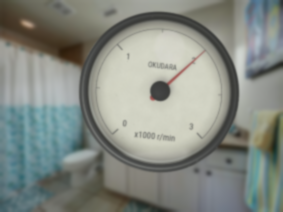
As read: 2000 (rpm)
